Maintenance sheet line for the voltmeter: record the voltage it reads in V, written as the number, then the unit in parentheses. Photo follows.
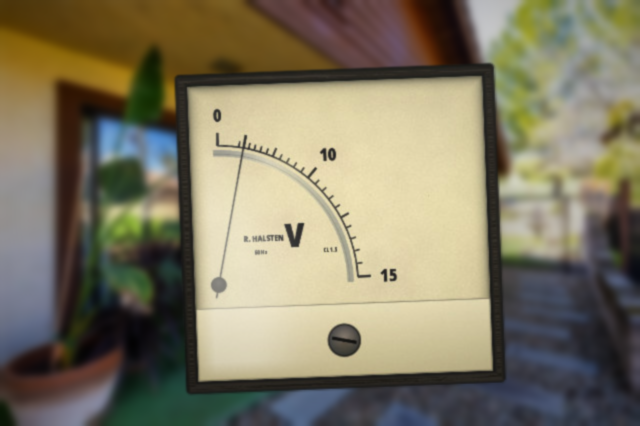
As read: 5 (V)
